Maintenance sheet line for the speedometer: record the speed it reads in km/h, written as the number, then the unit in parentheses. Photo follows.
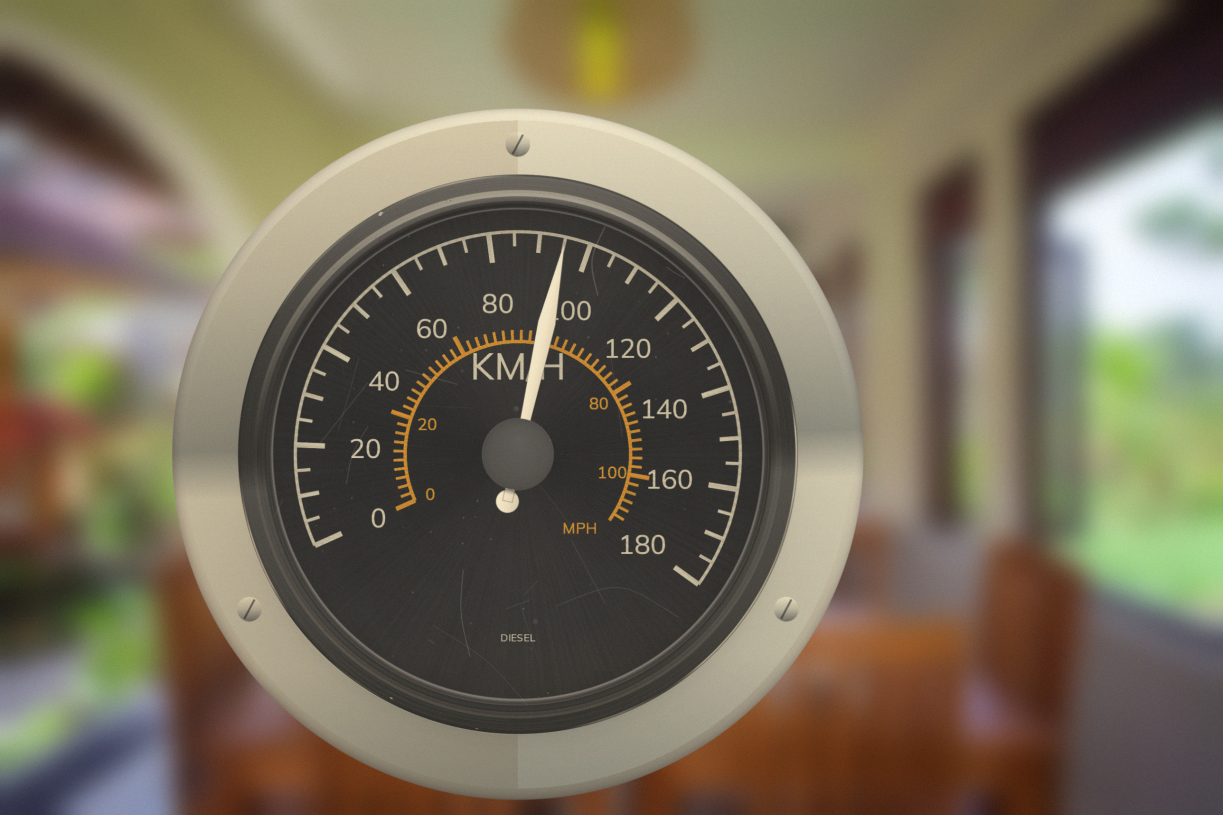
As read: 95 (km/h)
